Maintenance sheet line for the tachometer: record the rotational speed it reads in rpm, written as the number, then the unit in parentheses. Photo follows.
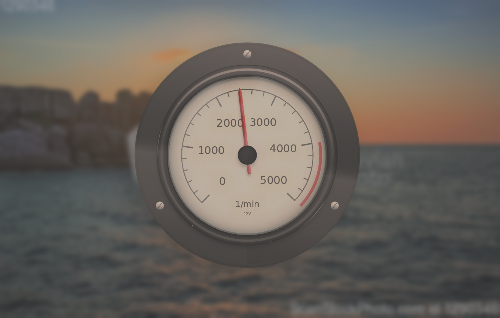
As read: 2400 (rpm)
